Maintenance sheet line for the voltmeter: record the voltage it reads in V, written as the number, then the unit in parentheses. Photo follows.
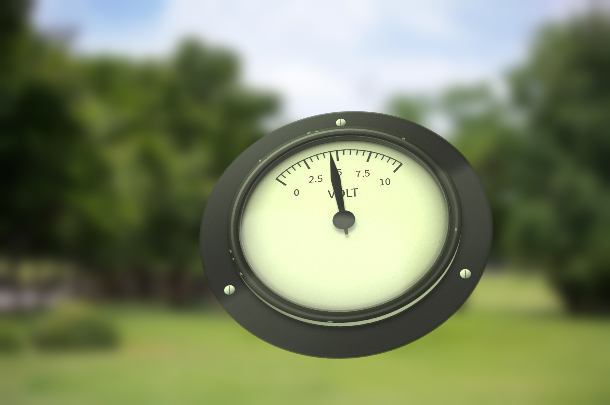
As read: 4.5 (V)
